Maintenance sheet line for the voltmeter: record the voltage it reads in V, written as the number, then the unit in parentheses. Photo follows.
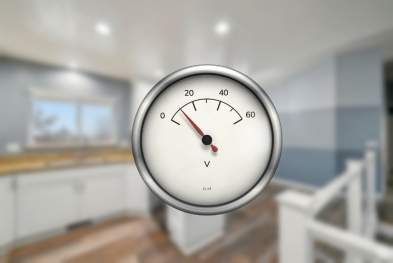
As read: 10 (V)
